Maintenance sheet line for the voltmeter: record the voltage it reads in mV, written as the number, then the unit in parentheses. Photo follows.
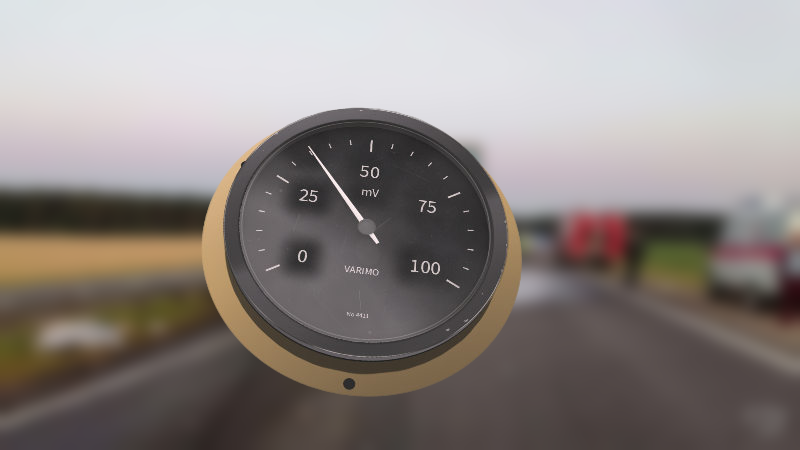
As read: 35 (mV)
